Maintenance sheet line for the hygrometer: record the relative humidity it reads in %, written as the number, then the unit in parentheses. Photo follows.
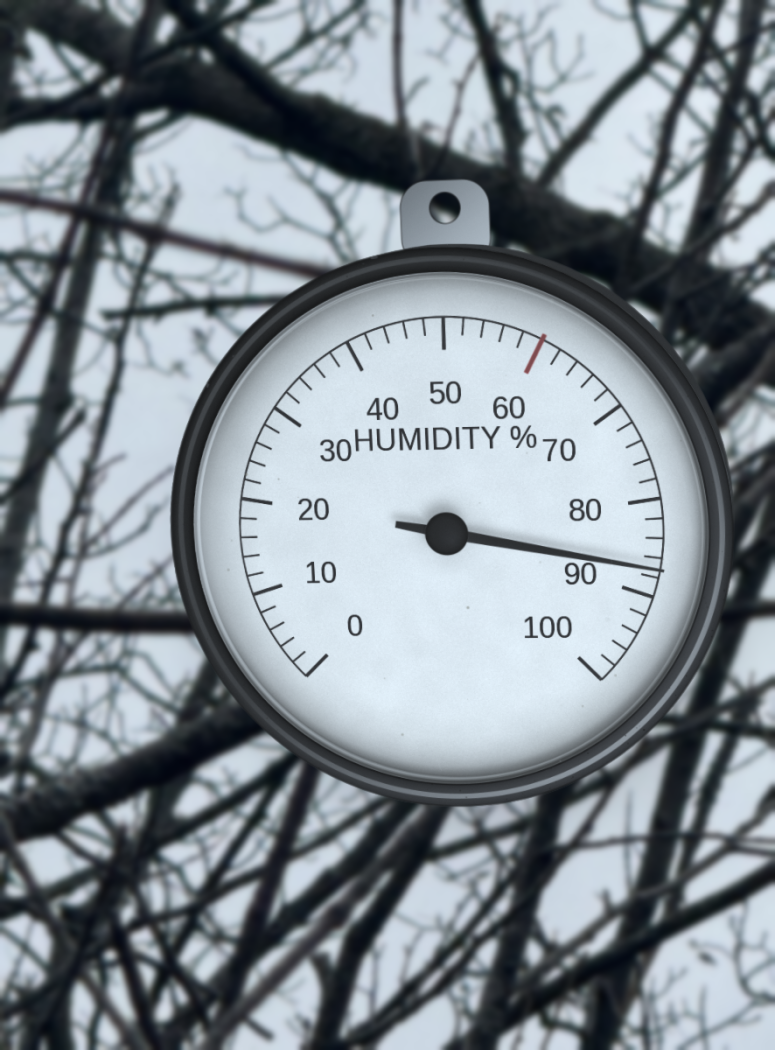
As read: 87 (%)
